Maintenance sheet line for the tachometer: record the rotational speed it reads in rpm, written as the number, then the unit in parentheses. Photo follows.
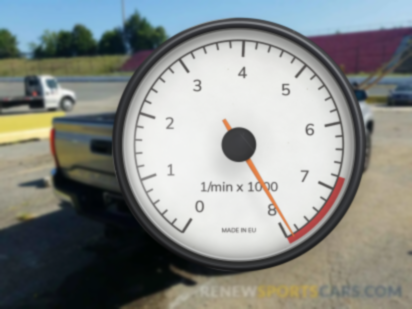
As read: 7900 (rpm)
